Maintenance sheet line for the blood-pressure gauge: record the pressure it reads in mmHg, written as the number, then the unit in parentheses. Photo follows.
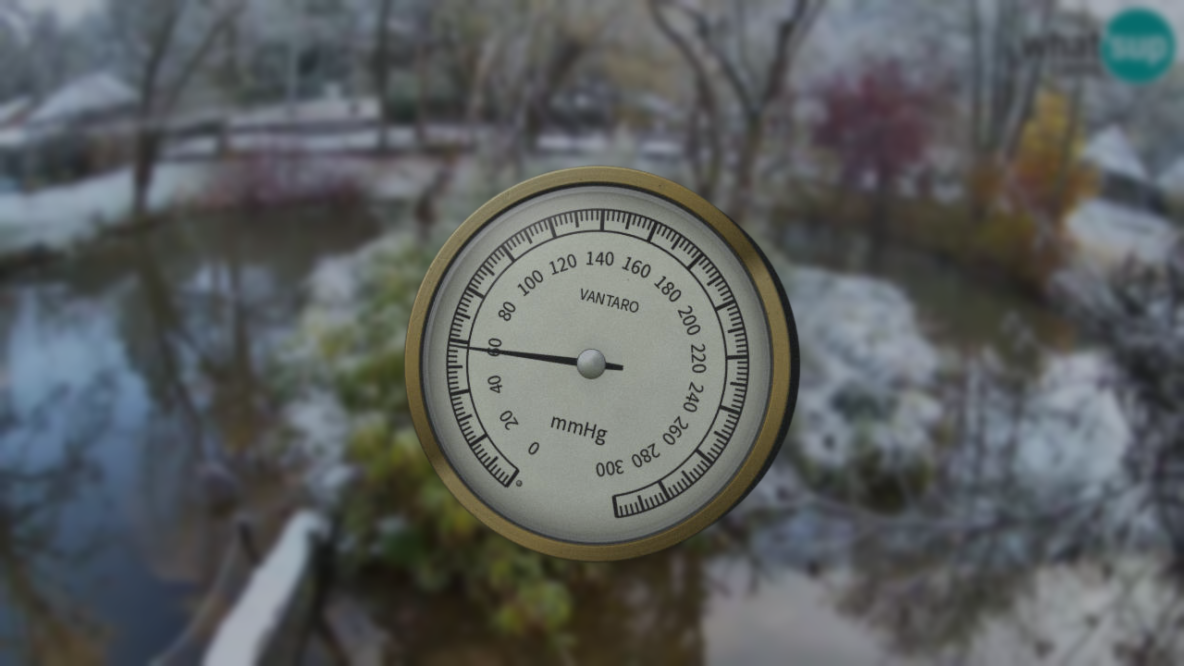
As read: 58 (mmHg)
